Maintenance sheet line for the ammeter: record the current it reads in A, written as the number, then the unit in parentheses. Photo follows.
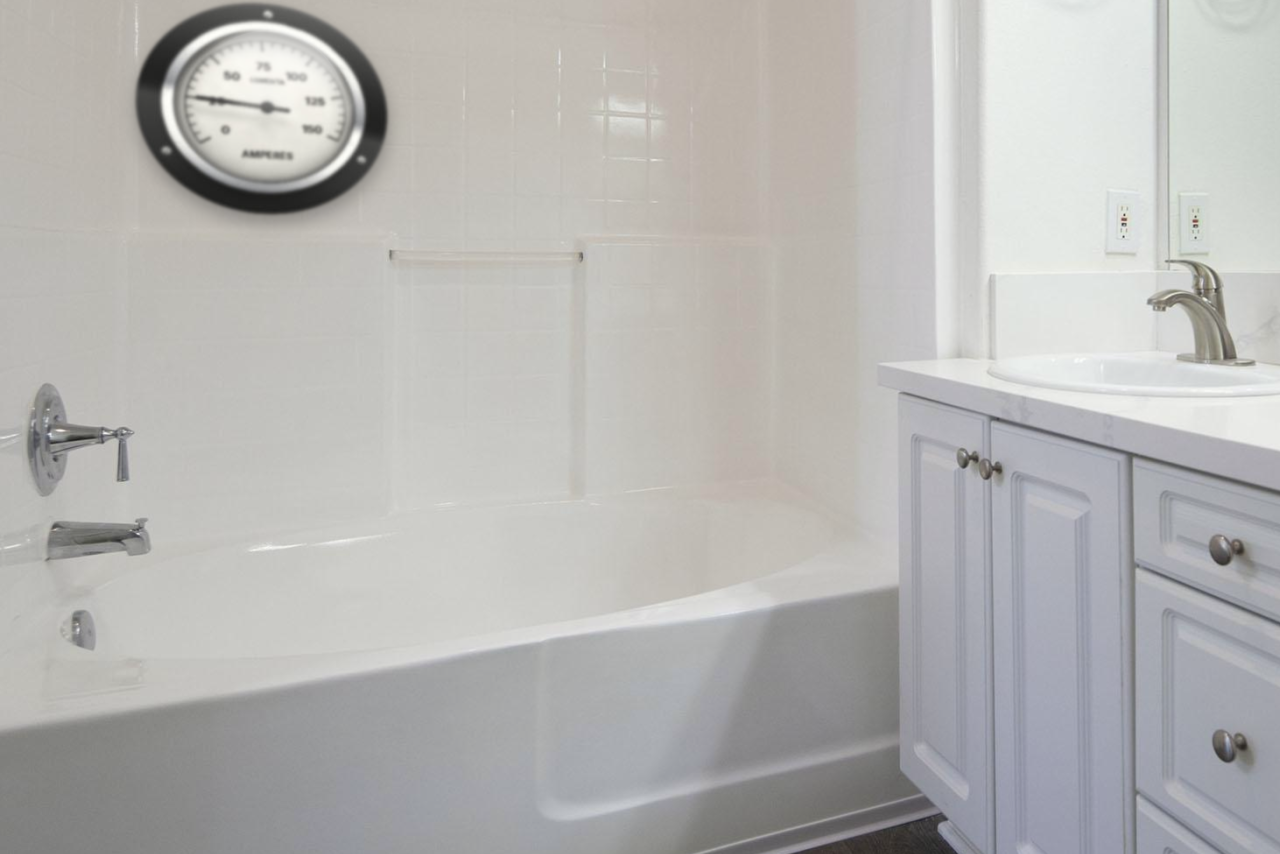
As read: 25 (A)
